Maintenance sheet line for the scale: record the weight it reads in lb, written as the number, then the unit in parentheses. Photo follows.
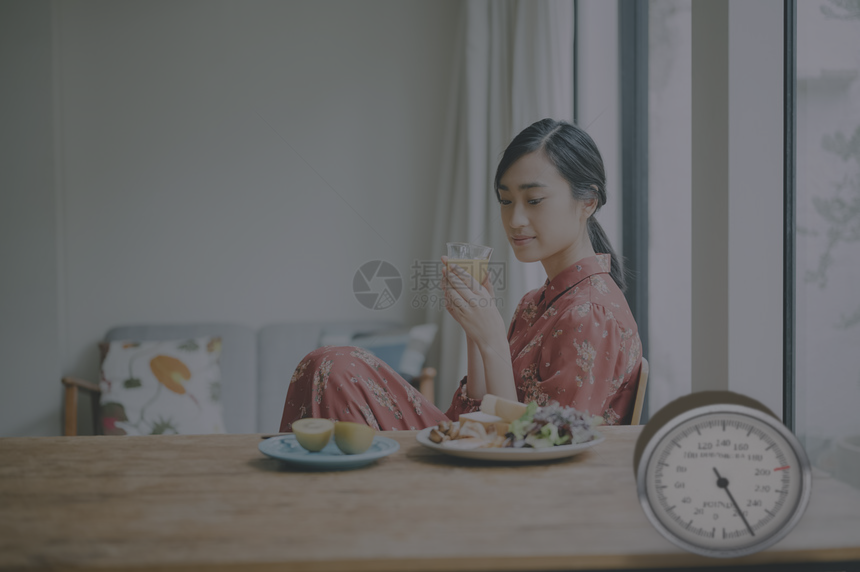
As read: 260 (lb)
